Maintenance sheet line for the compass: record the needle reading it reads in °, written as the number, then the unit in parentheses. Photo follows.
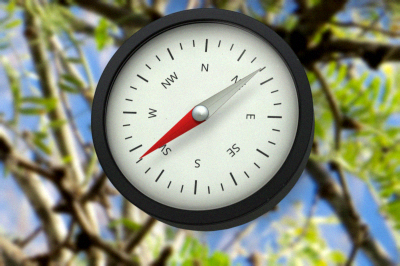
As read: 230 (°)
